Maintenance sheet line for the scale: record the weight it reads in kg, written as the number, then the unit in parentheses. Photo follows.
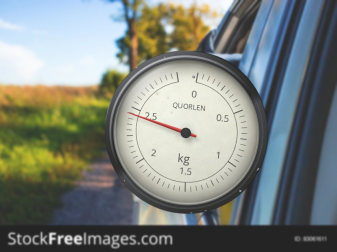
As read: 2.45 (kg)
